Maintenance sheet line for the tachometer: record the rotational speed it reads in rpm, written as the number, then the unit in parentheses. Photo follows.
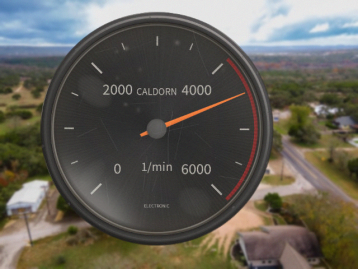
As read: 4500 (rpm)
